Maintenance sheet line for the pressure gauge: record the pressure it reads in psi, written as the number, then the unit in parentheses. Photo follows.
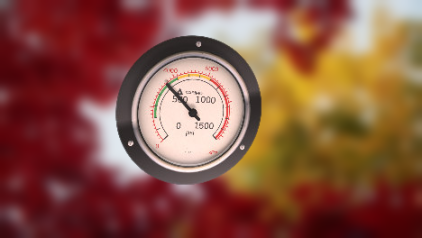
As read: 500 (psi)
